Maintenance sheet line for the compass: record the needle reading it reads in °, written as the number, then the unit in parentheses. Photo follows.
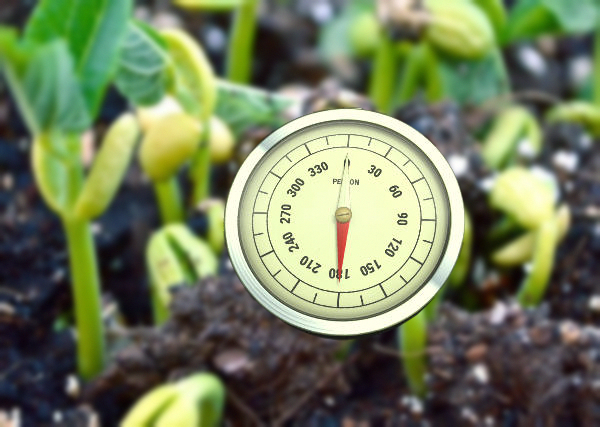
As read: 180 (°)
